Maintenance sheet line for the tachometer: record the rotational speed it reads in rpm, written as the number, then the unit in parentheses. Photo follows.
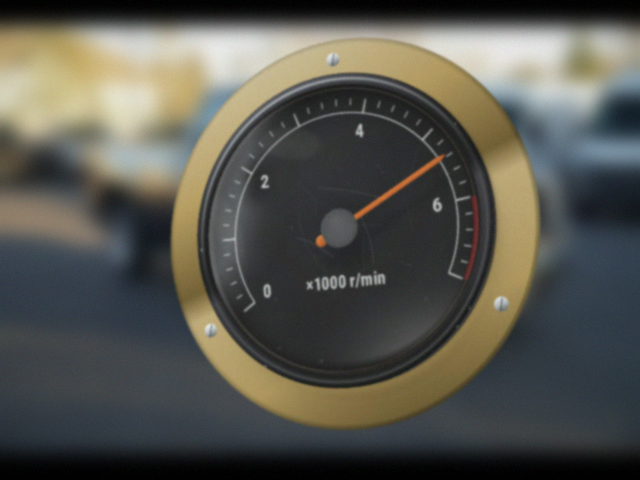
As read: 5400 (rpm)
